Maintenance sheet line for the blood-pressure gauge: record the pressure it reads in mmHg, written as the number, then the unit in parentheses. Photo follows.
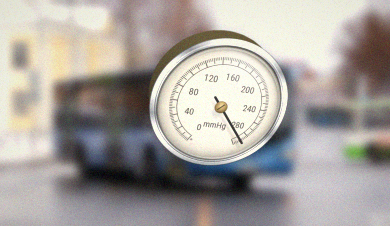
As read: 290 (mmHg)
